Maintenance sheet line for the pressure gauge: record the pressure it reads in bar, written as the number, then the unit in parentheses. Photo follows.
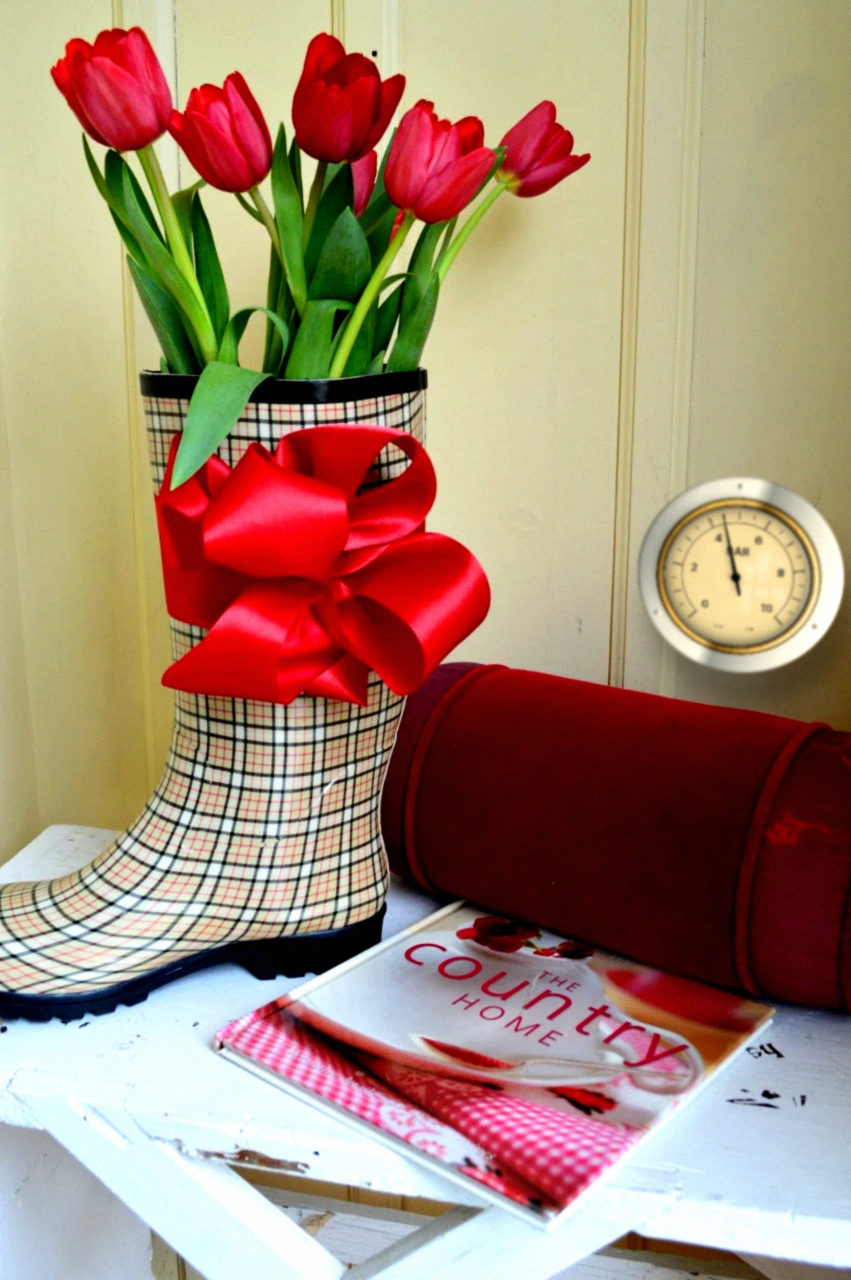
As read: 4.5 (bar)
